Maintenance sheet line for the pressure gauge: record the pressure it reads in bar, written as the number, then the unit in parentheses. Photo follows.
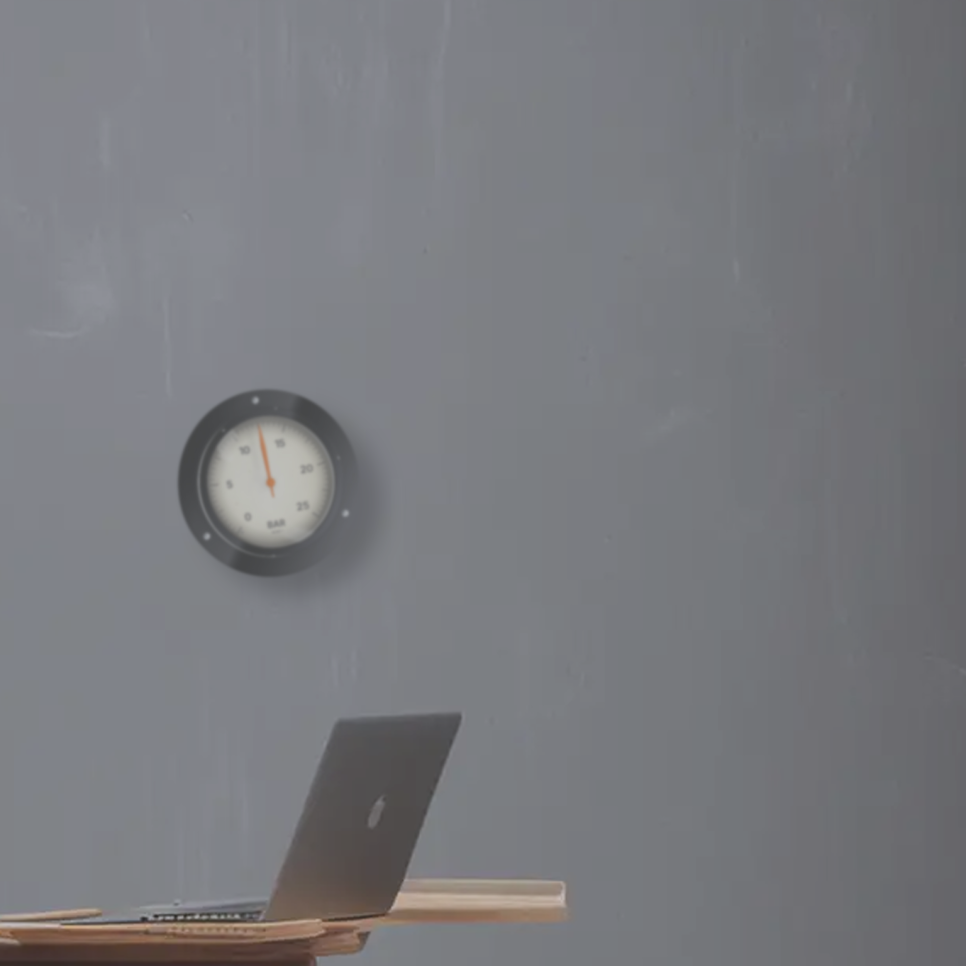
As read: 12.5 (bar)
